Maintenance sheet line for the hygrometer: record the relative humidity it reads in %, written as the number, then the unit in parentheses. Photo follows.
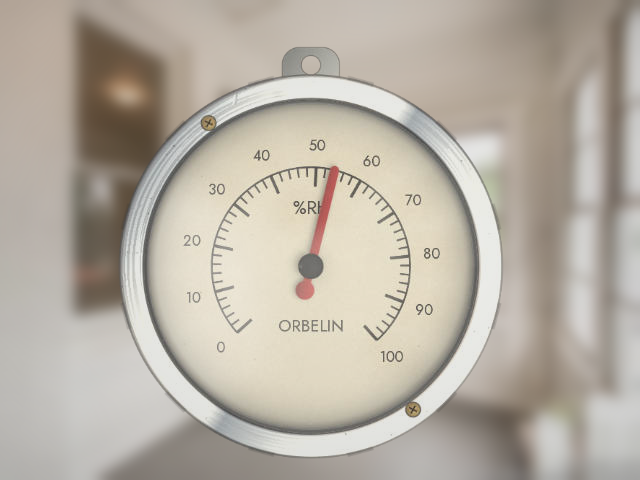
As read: 54 (%)
